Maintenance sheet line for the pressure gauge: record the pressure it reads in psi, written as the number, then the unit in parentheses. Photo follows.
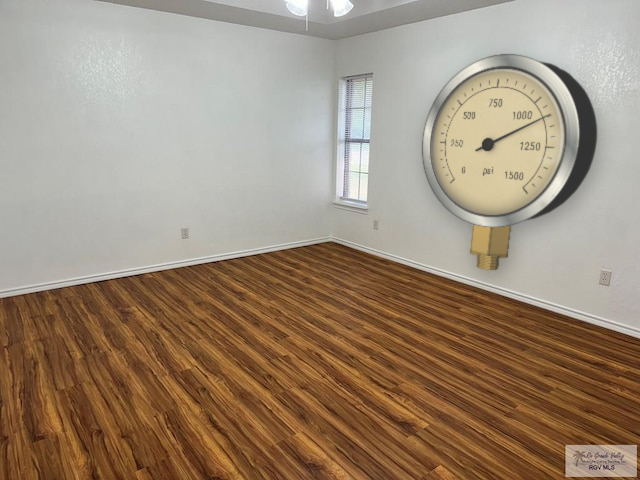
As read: 1100 (psi)
